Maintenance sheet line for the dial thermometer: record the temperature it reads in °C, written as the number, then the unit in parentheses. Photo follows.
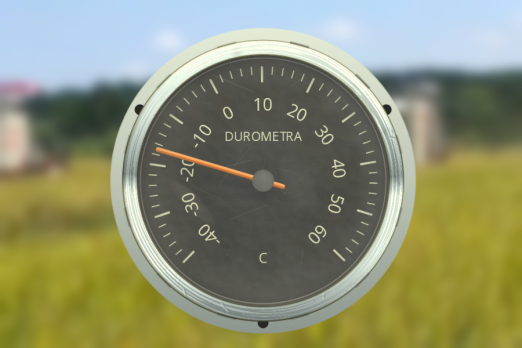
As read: -17 (°C)
